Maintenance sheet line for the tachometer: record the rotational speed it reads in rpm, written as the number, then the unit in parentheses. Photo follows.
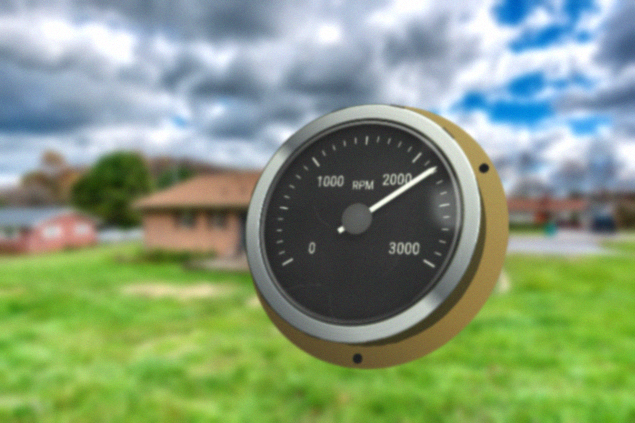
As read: 2200 (rpm)
